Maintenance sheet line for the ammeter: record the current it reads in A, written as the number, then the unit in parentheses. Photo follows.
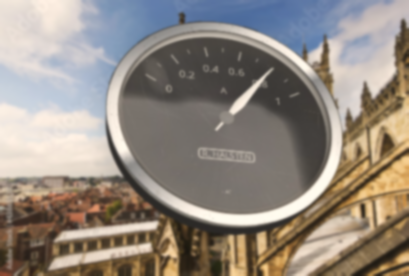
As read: 0.8 (A)
